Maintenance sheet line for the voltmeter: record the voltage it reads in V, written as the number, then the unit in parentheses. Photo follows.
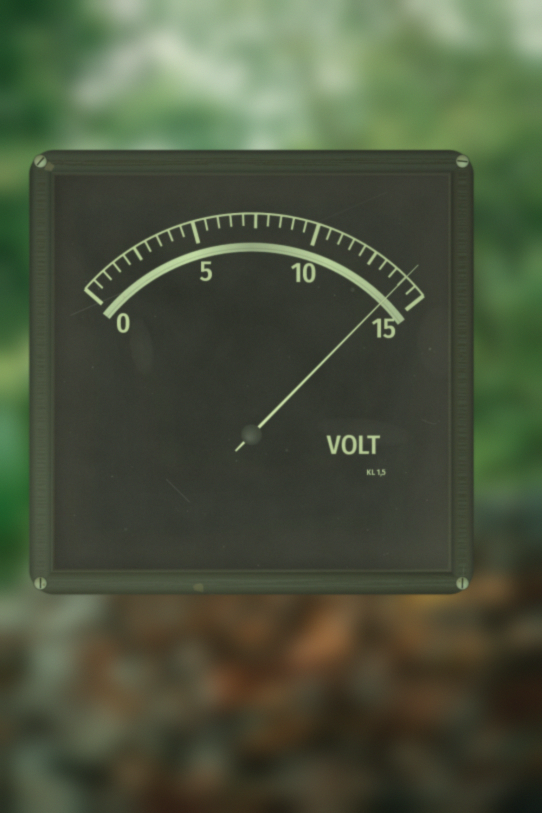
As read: 14 (V)
